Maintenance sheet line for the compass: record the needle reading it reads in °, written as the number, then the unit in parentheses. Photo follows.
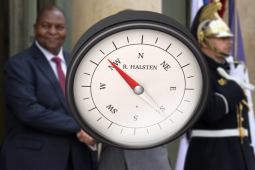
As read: 315 (°)
